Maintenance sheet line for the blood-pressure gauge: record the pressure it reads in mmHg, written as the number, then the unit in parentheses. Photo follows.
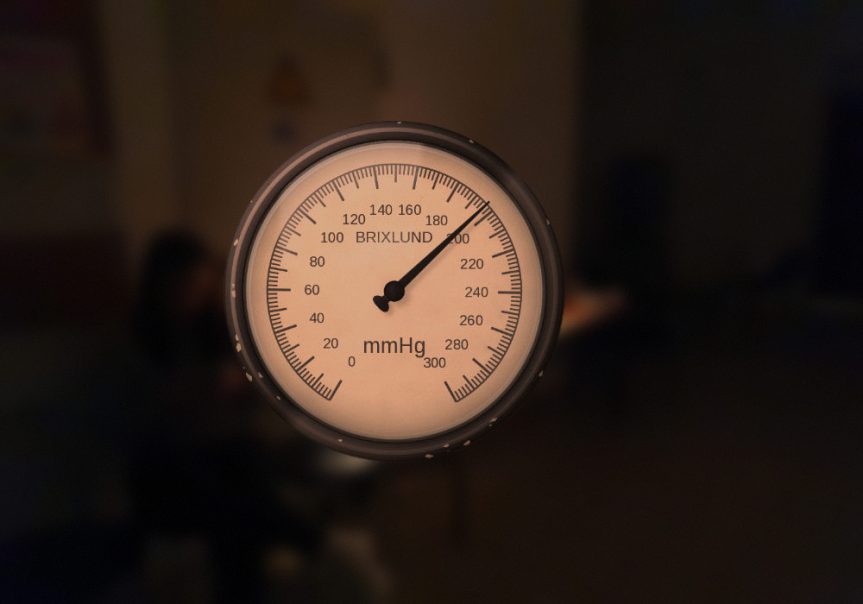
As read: 196 (mmHg)
